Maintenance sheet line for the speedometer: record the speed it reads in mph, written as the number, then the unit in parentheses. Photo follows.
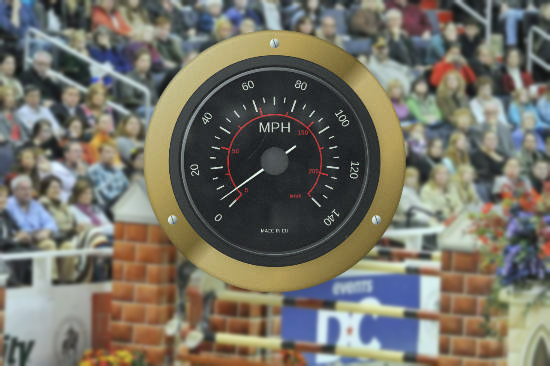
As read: 5 (mph)
